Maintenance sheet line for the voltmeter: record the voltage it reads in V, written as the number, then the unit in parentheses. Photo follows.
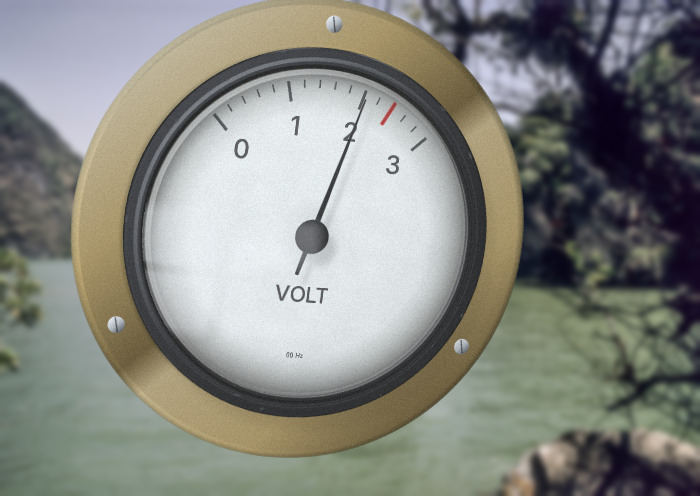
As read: 2 (V)
